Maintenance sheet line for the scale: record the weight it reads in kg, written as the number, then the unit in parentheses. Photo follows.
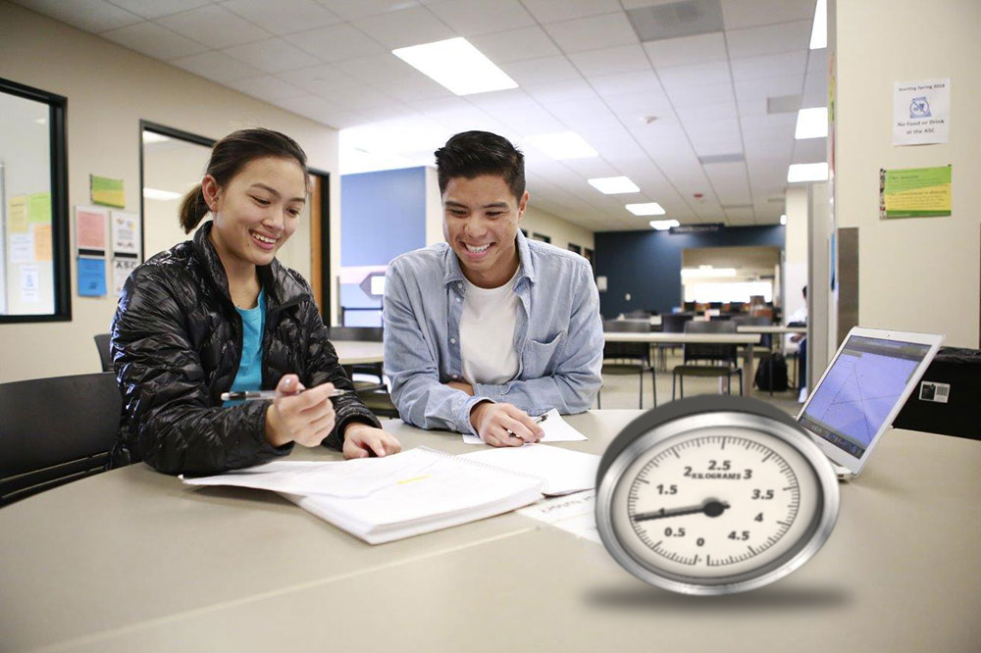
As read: 1 (kg)
